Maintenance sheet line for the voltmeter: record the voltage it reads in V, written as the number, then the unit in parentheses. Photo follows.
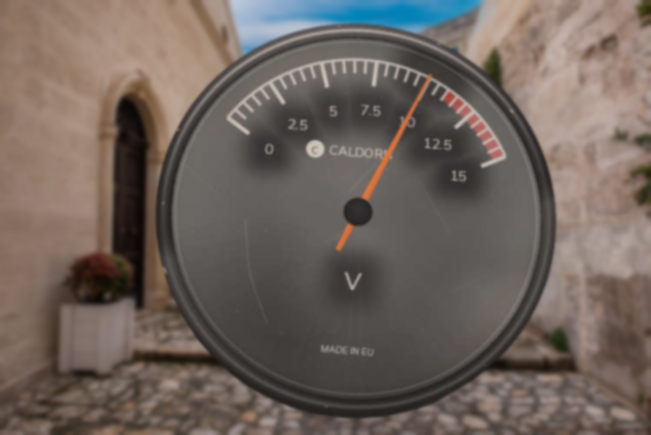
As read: 10 (V)
